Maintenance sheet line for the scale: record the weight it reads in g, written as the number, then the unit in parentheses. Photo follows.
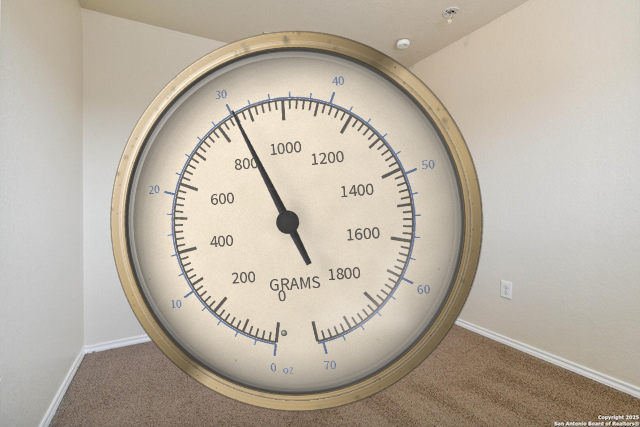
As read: 860 (g)
